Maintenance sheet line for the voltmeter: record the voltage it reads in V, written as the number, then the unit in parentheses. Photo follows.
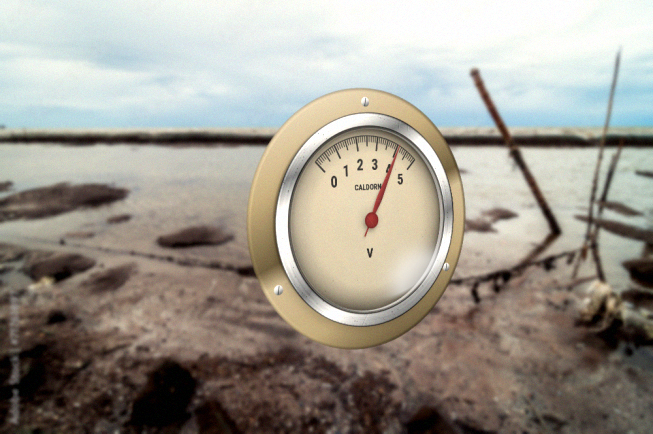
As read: 4 (V)
